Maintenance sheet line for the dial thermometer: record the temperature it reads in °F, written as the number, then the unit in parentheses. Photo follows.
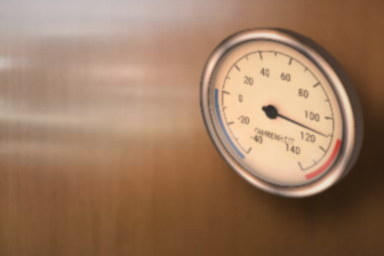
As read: 110 (°F)
